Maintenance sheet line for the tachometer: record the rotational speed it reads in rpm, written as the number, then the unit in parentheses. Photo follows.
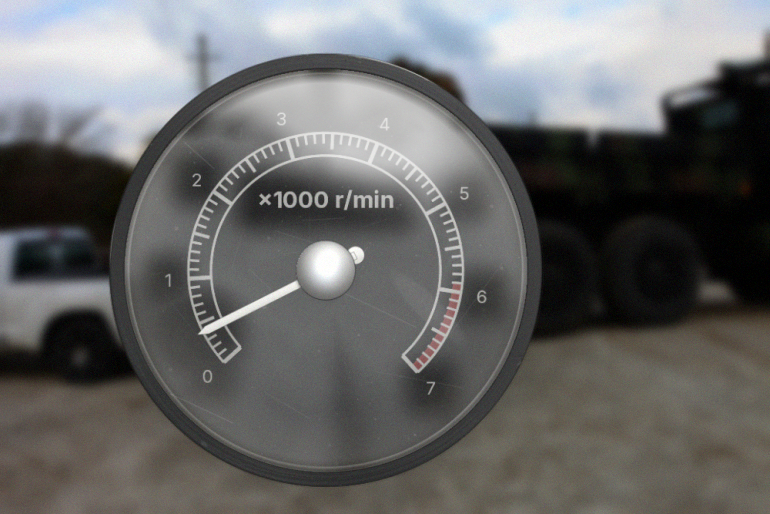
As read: 400 (rpm)
